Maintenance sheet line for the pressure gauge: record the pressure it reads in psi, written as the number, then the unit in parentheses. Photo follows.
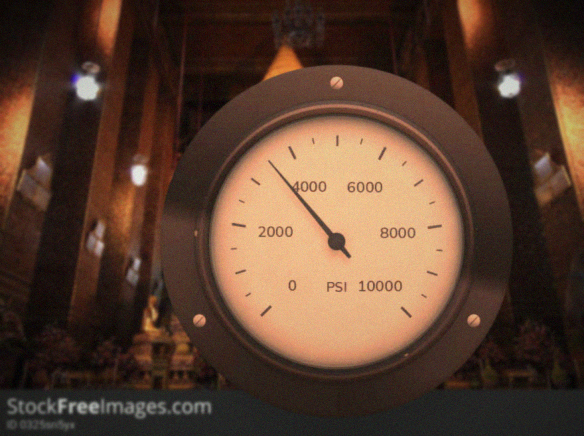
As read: 3500 (psi)
